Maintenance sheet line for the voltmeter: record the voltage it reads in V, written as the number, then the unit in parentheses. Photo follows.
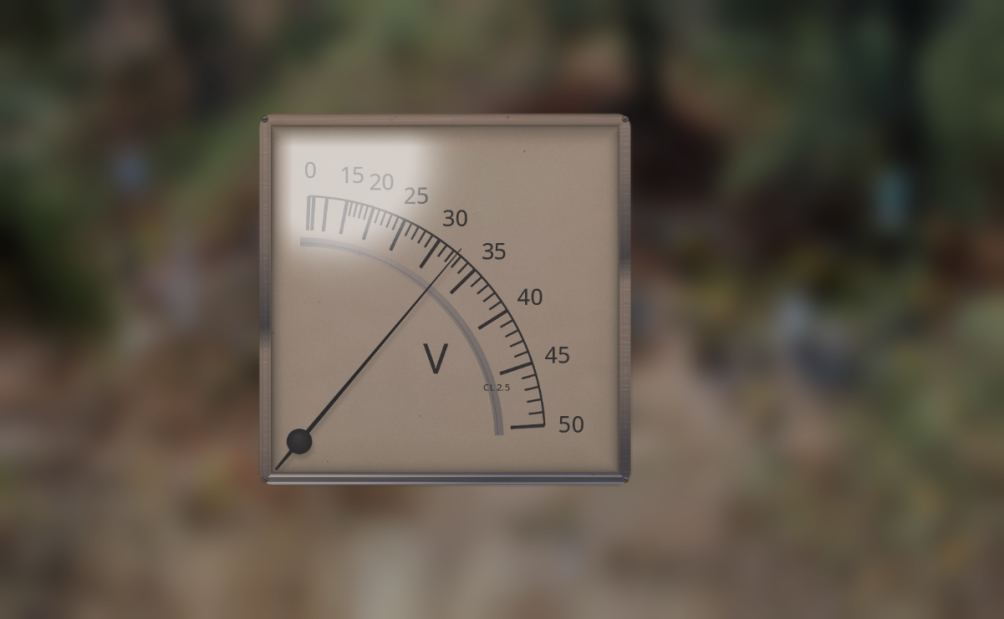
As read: 32.5 (V)
